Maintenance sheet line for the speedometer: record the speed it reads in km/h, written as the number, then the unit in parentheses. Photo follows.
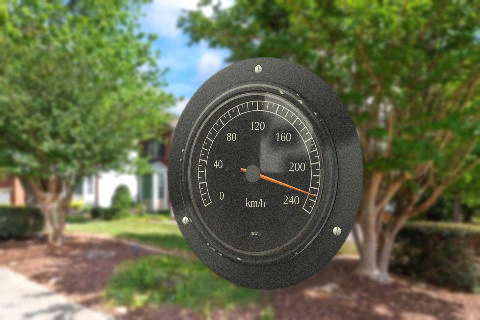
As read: 225 (km/h)
